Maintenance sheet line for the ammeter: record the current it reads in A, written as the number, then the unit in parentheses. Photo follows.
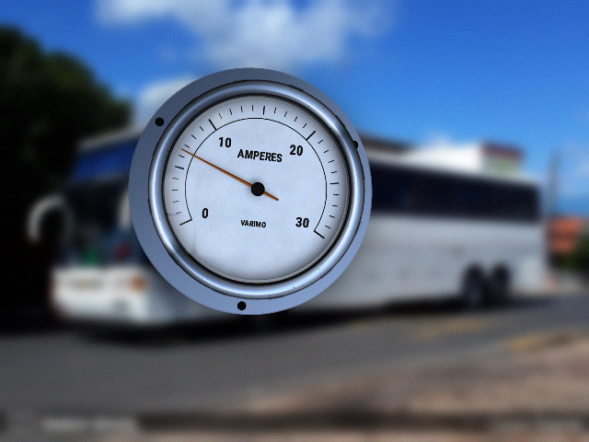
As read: 6.5 (A)
